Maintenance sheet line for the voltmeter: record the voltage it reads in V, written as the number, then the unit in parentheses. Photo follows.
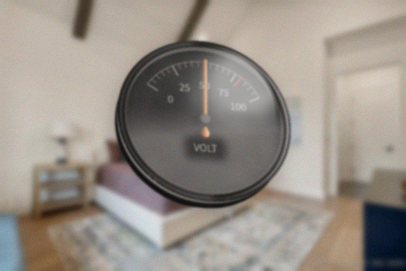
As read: 50 (V)
